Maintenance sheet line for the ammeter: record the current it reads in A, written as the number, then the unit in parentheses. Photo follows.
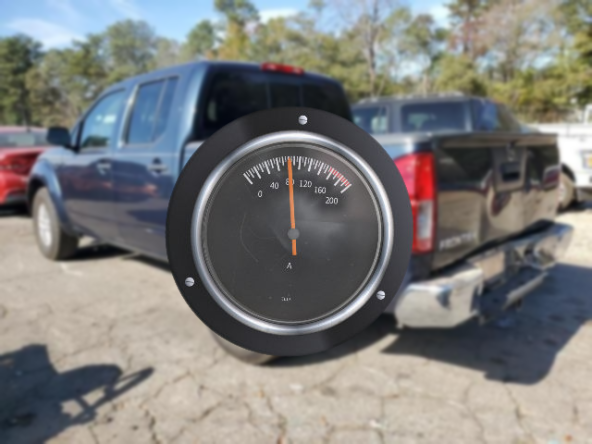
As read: 80 (A)
